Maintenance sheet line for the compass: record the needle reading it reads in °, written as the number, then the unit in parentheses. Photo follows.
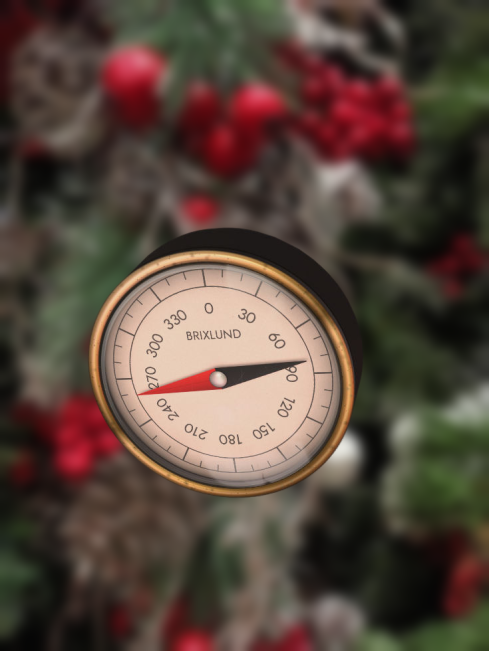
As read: 260 (°)
